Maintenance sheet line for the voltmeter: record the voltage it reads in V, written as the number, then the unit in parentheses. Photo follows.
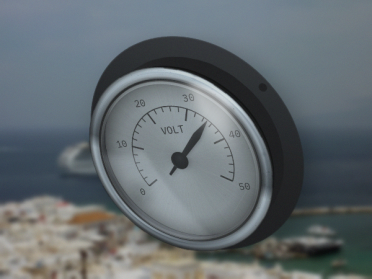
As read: 35 (V)
